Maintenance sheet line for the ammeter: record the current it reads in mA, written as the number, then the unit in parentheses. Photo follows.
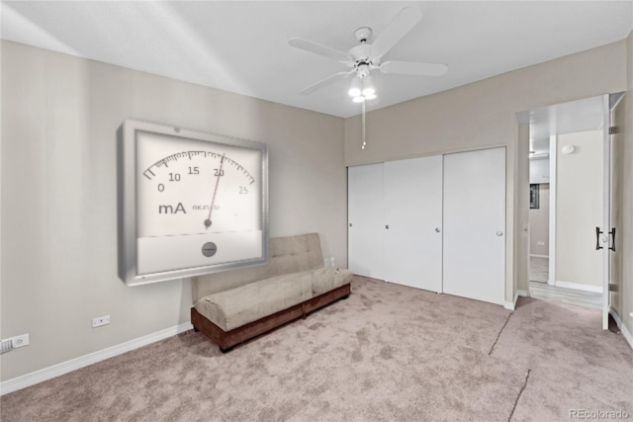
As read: 20 (mA)
